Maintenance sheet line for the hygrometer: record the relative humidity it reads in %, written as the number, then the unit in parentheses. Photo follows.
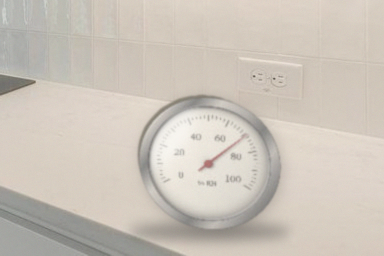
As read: 70 (%)
